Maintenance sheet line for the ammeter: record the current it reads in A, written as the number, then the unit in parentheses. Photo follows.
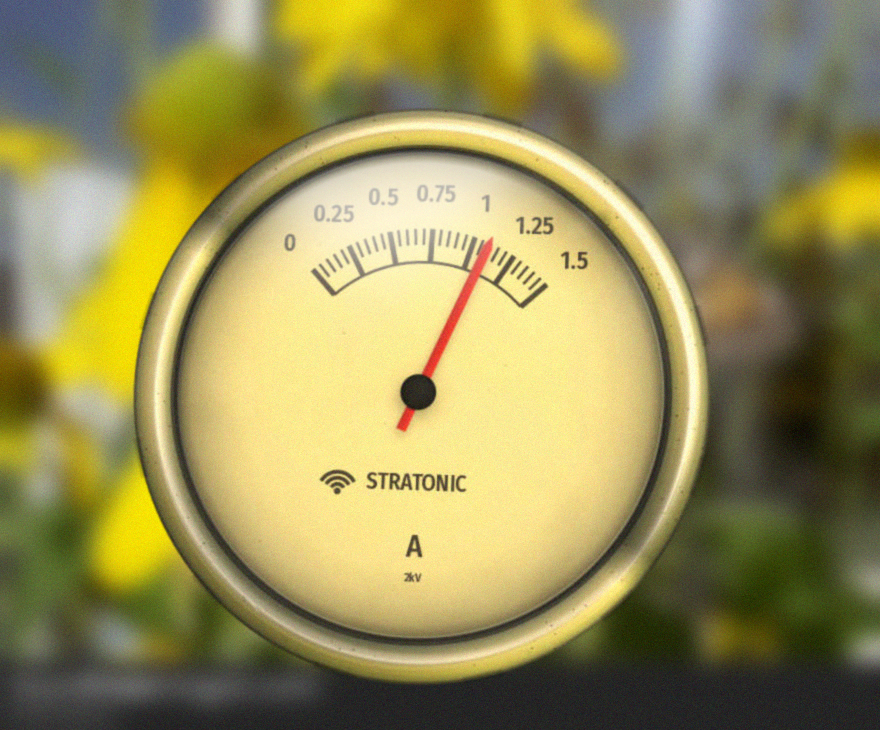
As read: 1.1 (A)
